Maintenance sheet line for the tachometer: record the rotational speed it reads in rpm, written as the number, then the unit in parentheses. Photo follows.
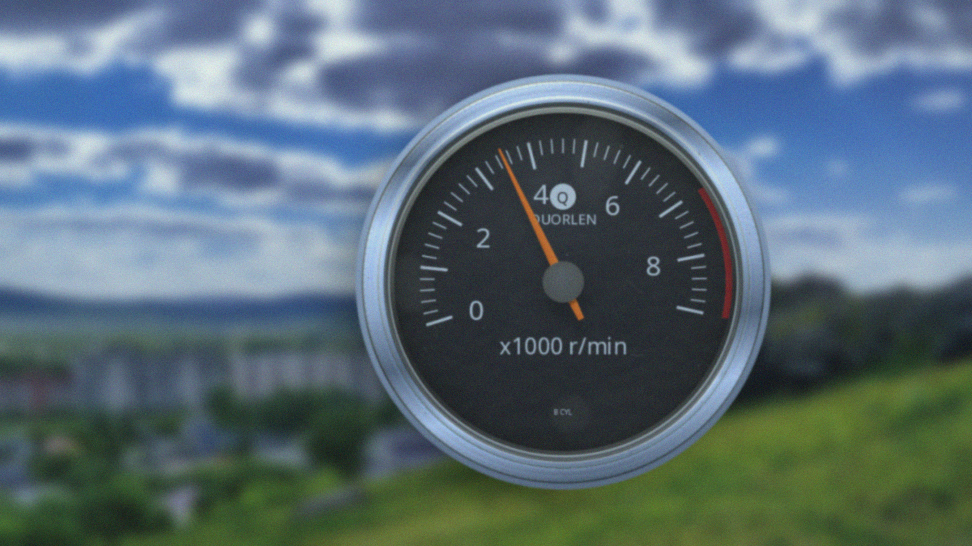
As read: 3500 (rpm)
